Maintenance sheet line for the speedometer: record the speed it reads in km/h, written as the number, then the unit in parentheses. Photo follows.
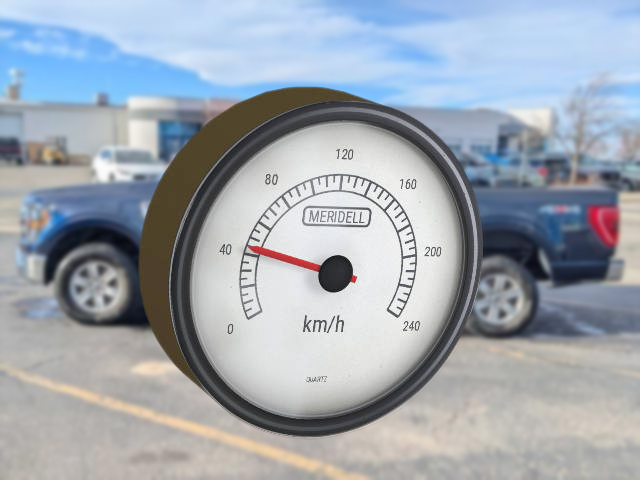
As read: 45 (km/h)
